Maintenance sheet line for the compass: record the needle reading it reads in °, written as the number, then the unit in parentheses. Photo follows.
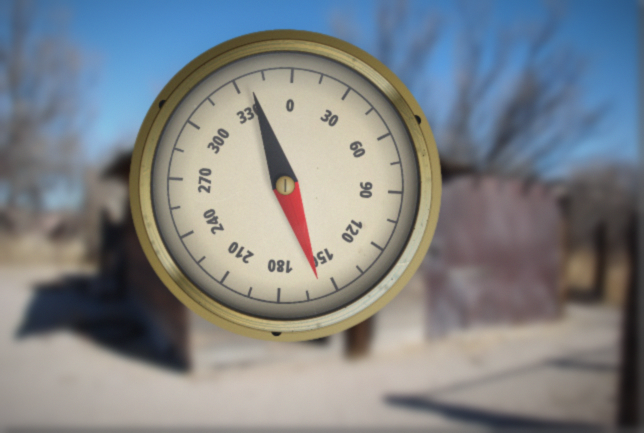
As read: 157.5 (°)
